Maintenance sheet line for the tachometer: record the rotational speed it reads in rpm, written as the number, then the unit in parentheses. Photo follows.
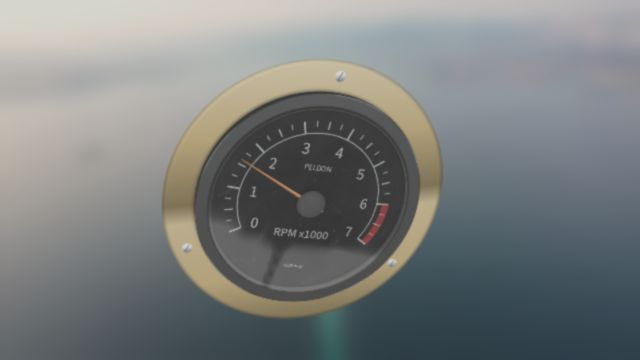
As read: 1625 (rpm)
